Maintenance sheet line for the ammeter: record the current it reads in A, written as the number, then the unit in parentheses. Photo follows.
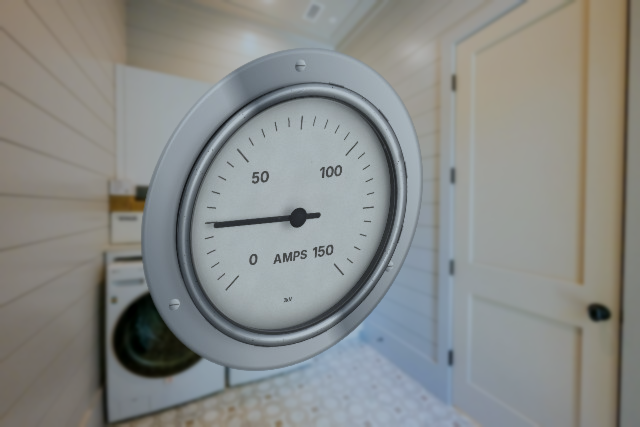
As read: 25 (A)
